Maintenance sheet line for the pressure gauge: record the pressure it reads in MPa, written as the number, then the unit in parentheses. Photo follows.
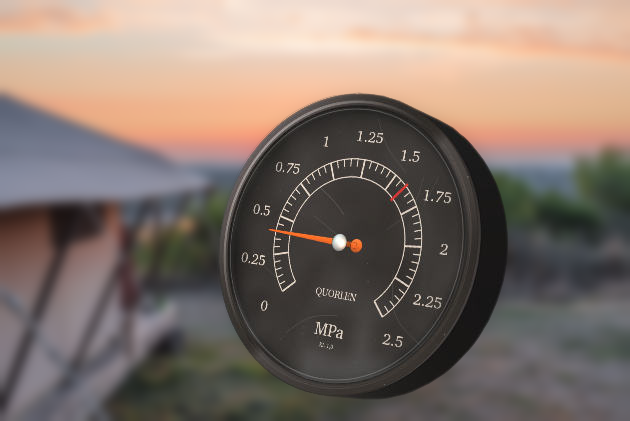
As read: 0.4 (MPa)
